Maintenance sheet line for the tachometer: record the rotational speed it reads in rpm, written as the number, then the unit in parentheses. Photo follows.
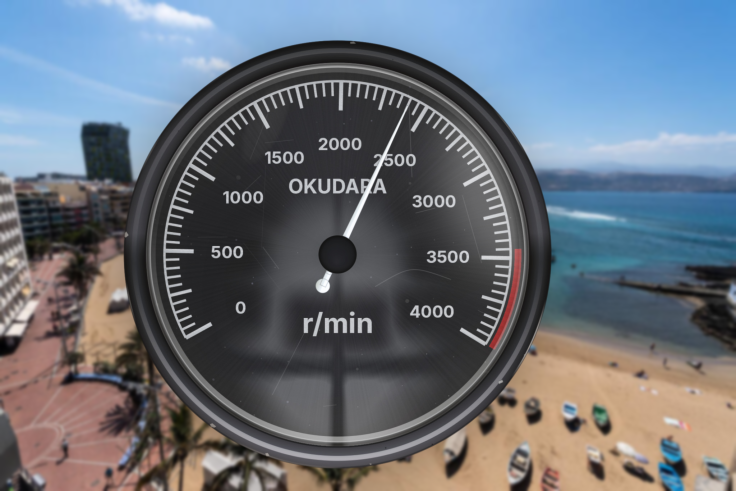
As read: 2400 (rpm)
